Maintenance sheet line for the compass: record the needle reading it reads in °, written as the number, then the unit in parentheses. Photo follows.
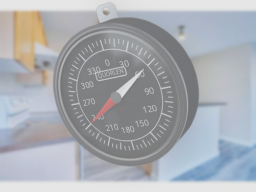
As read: 240 (°)
